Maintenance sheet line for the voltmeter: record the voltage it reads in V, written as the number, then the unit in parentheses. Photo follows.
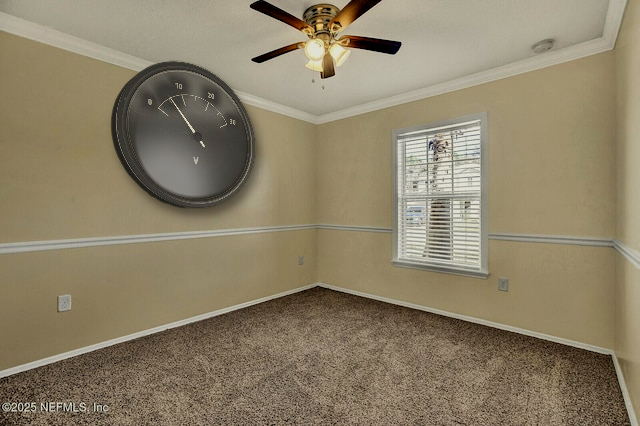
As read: 5 (V)
